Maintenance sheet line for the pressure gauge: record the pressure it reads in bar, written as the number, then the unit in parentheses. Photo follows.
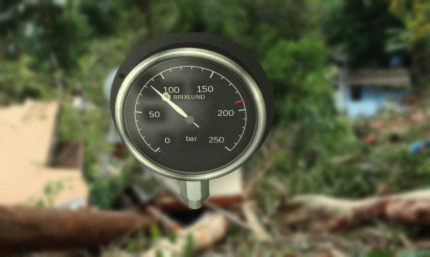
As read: 85 (bar)
